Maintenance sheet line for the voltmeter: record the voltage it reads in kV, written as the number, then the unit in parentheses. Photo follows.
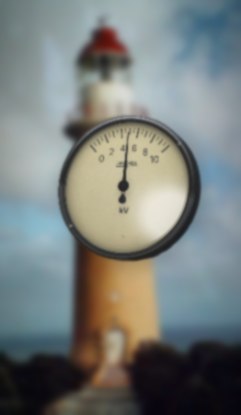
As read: 5 (kV)
